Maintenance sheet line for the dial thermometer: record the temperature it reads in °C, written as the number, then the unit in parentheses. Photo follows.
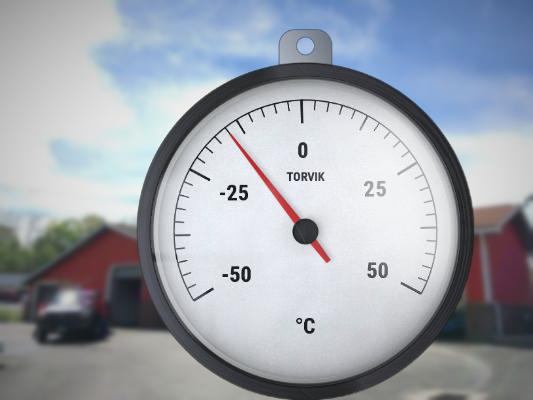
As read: -15 (°C)
